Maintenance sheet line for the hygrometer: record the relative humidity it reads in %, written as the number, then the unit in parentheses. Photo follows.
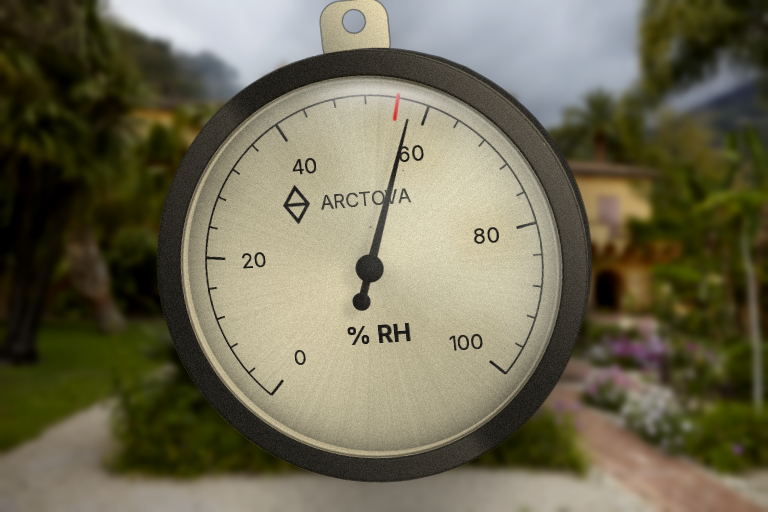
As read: 58 (%)
